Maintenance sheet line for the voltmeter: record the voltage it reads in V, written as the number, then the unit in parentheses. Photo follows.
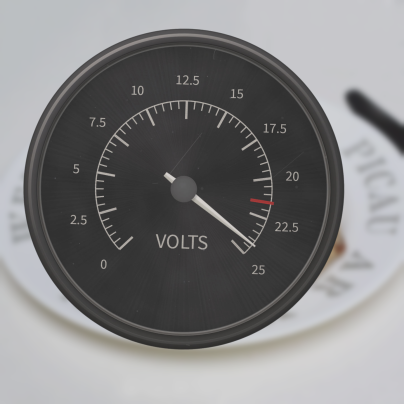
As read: 24.25 (V)
